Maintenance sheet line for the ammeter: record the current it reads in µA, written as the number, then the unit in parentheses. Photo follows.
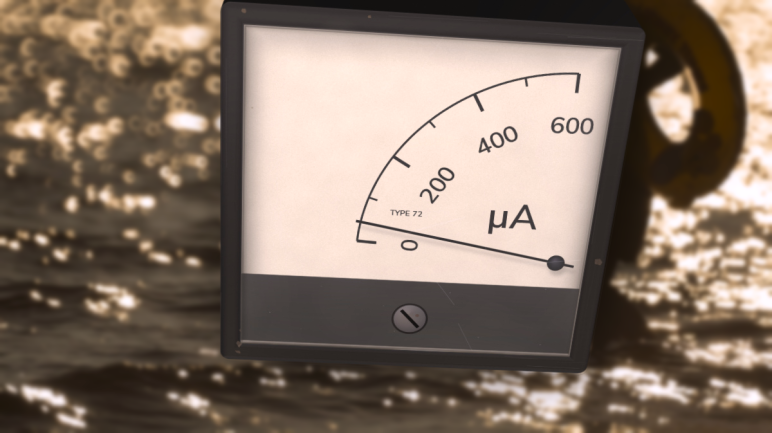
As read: 50 (µA)
